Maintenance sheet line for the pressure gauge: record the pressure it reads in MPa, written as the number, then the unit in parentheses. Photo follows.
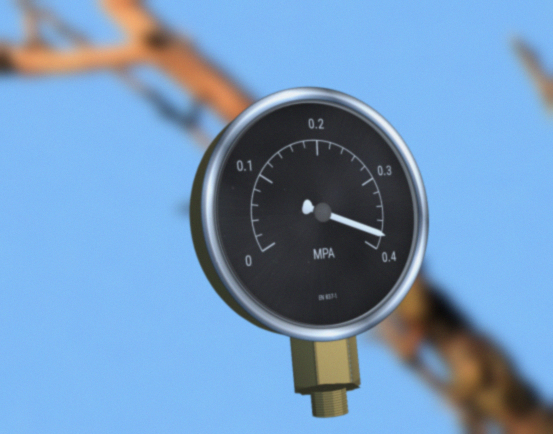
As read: 0.38 (MPa)
